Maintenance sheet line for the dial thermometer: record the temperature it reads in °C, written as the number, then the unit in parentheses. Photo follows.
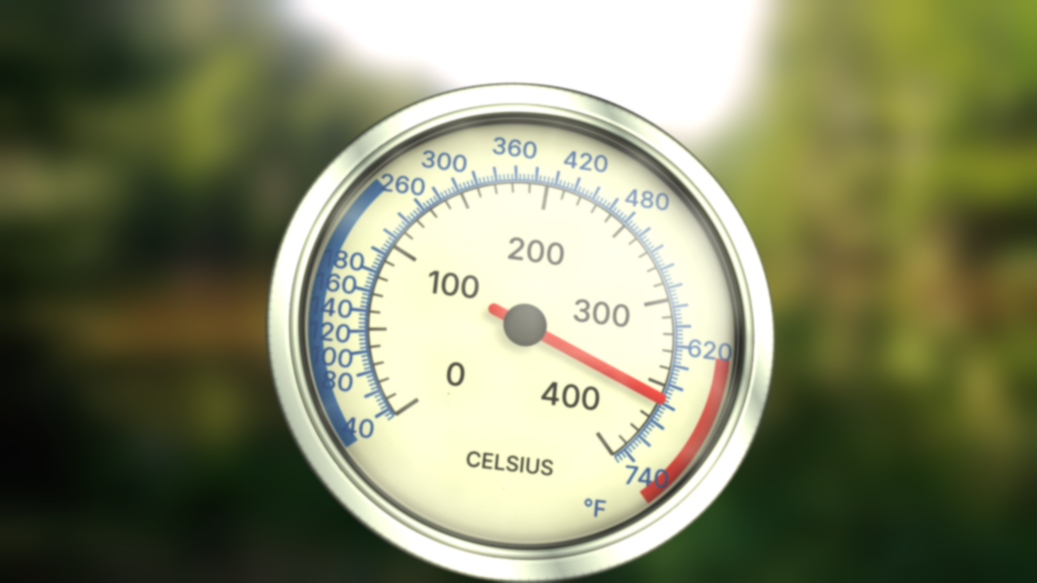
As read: 360 (°C)
